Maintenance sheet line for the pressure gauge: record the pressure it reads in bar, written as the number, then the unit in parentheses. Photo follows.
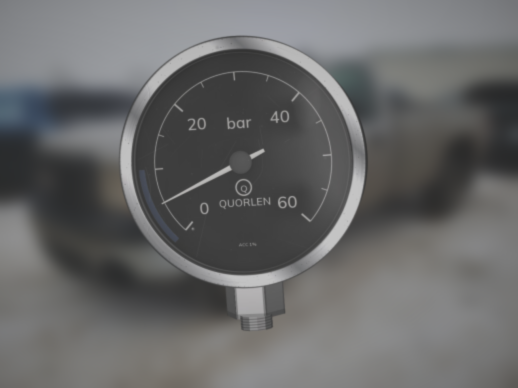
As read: 5 (bar)
